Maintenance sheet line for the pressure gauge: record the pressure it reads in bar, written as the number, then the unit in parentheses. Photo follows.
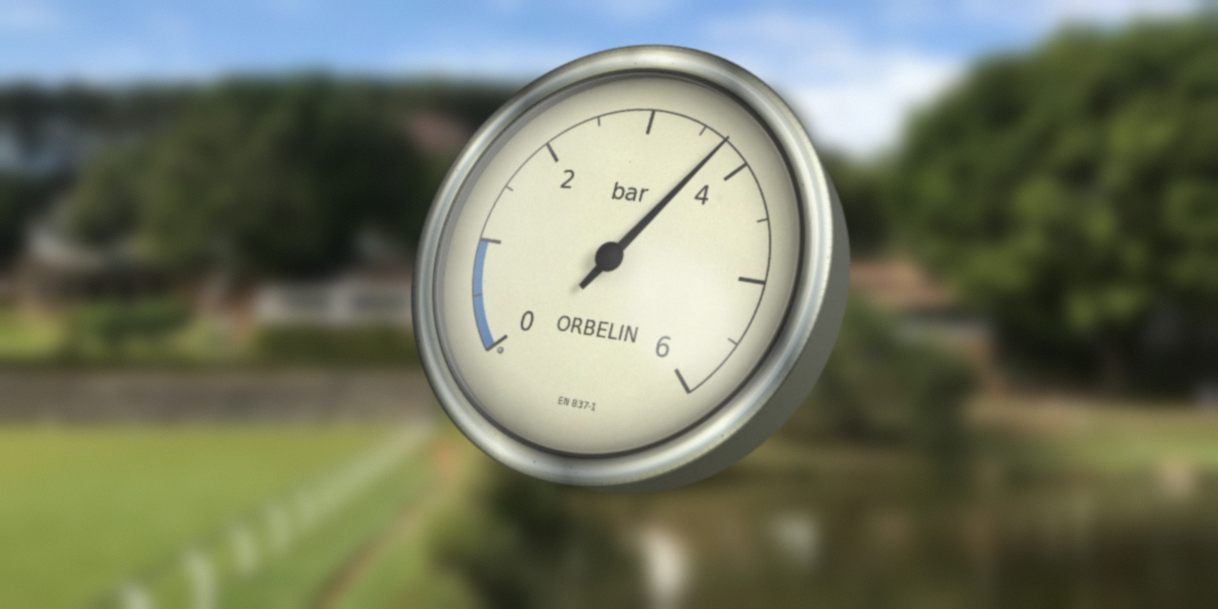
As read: 3.75 (bar)
